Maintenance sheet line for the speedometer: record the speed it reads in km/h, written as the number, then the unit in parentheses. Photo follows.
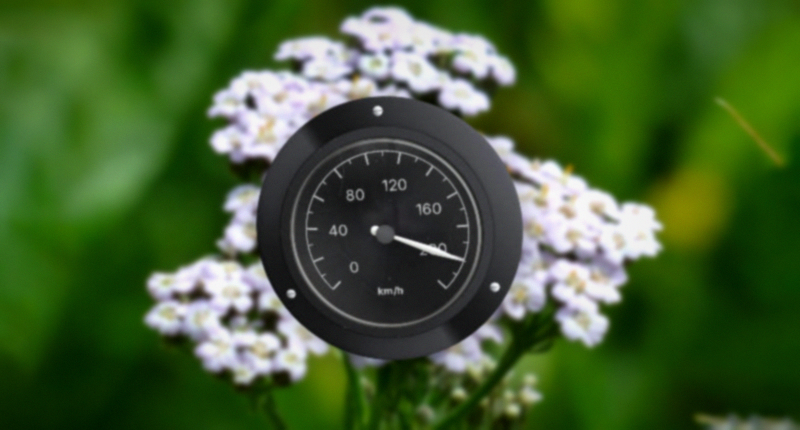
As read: 200 (km/h)
